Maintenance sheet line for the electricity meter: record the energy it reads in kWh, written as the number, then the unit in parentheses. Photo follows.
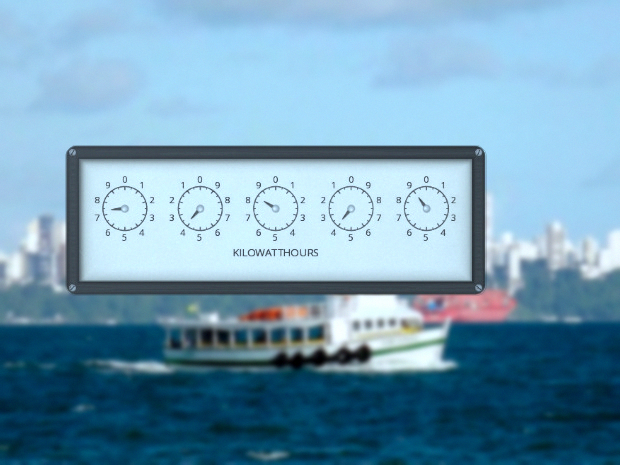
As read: 73839 (kWh)
